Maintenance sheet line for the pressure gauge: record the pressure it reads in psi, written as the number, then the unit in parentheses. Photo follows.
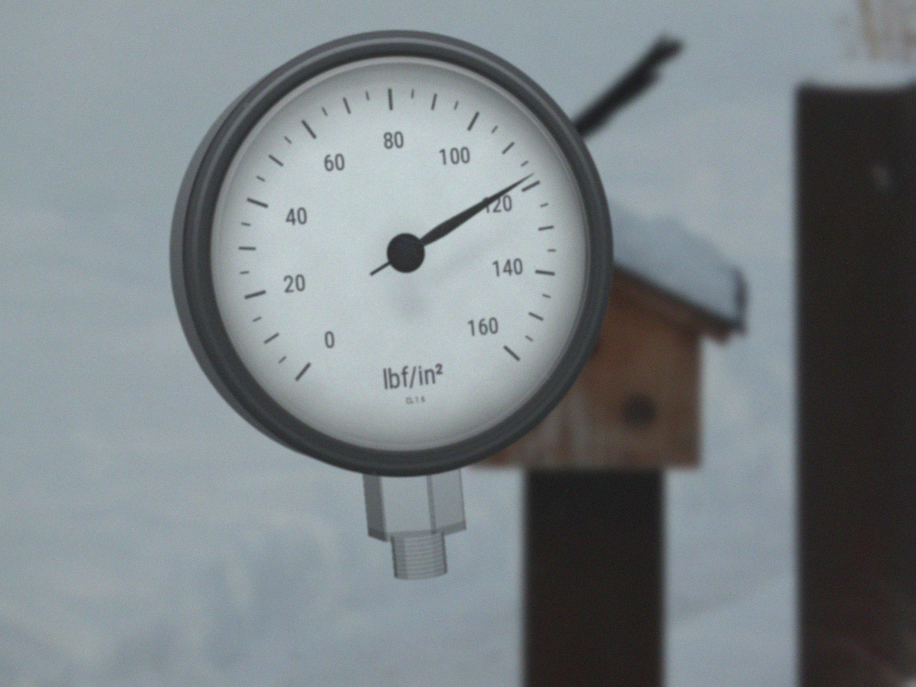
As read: 117.5 (psi)
